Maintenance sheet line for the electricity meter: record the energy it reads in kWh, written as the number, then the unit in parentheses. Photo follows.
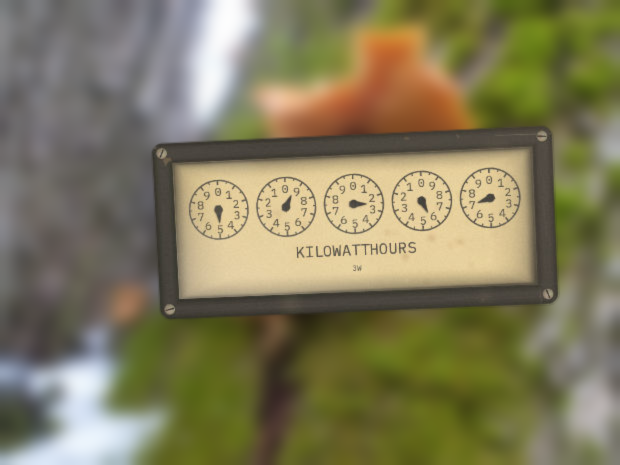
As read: 49257 (kWh)
